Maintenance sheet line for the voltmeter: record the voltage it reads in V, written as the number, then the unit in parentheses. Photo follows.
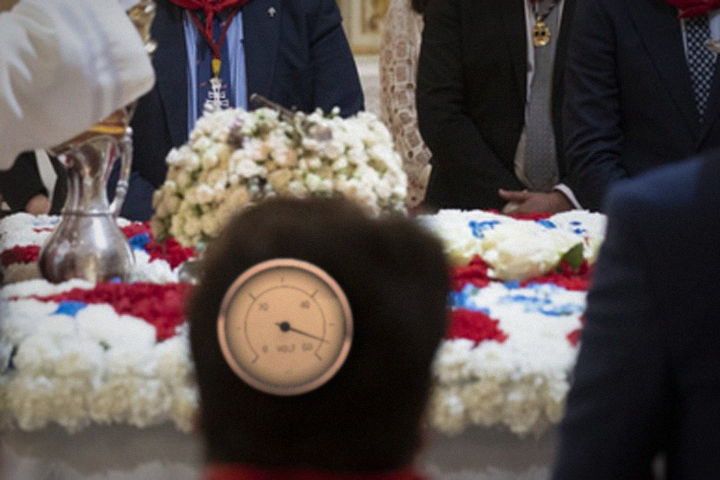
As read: 55 (V)
